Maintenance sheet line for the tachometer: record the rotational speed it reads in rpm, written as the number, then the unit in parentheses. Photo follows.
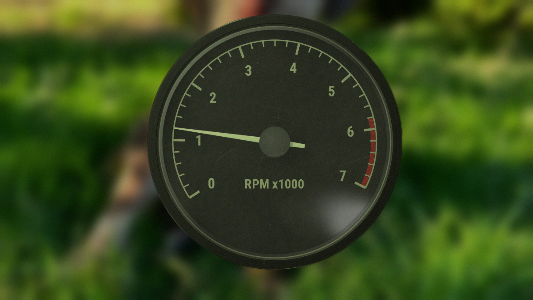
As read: 1200 (rpm)
